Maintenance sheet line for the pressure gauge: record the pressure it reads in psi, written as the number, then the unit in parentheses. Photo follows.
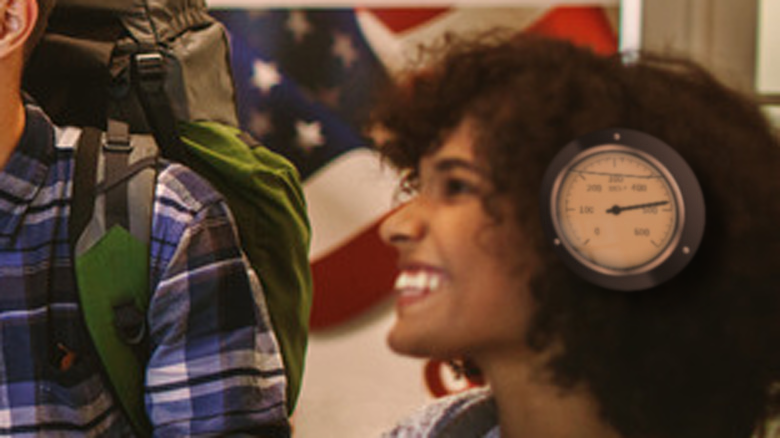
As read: 480 (psi)
